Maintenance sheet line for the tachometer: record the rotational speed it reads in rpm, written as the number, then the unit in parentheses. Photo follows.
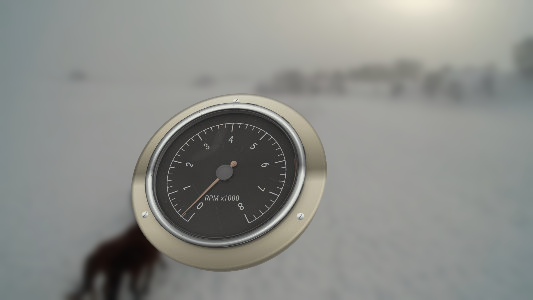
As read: 200 (rpm)
